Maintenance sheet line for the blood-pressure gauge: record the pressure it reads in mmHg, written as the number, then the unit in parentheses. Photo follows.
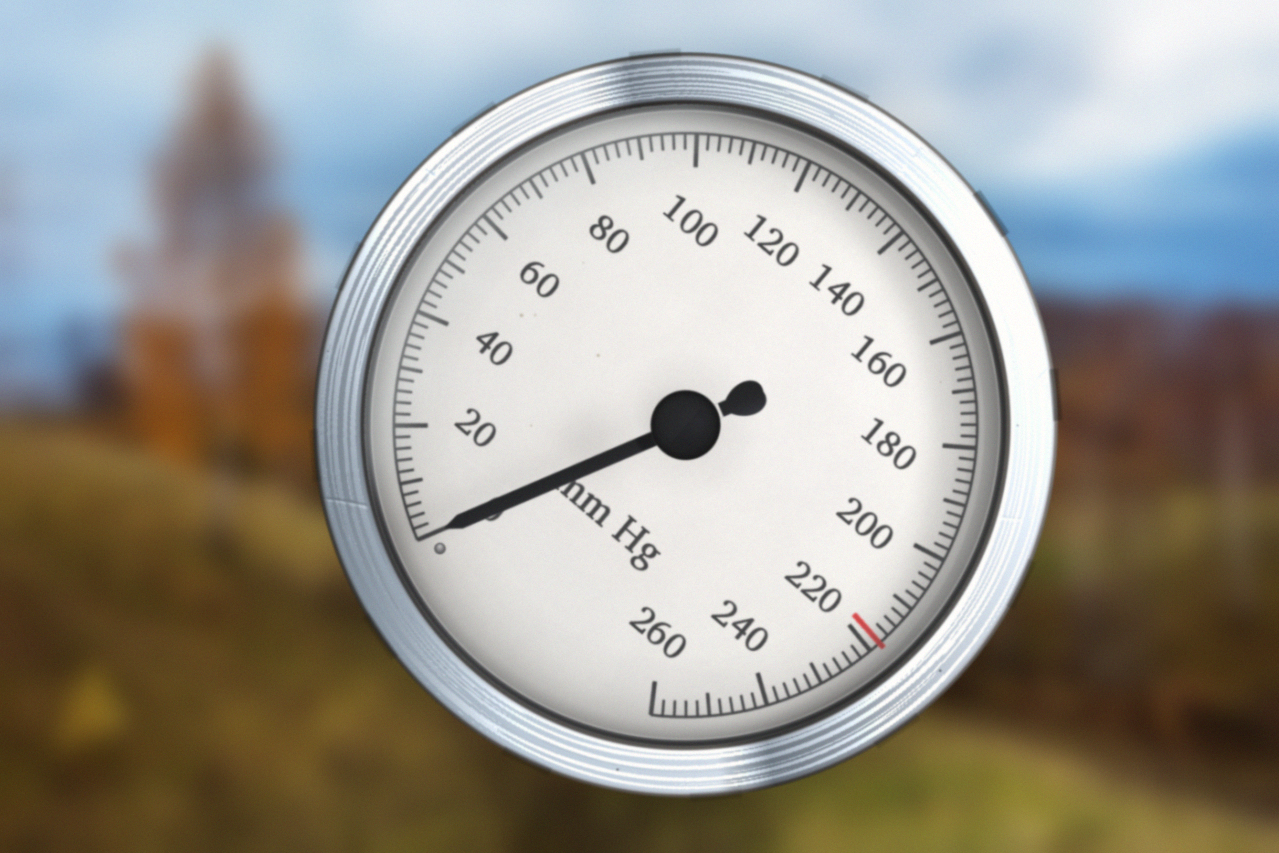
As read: 0 (mmHg)
